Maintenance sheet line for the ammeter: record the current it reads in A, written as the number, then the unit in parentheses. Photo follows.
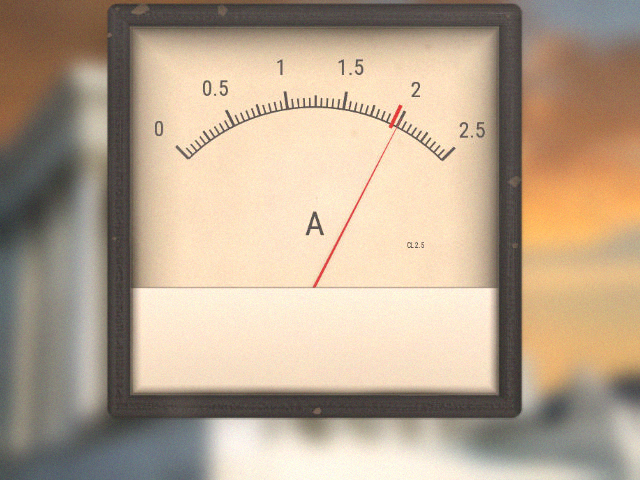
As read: 2 (A)
